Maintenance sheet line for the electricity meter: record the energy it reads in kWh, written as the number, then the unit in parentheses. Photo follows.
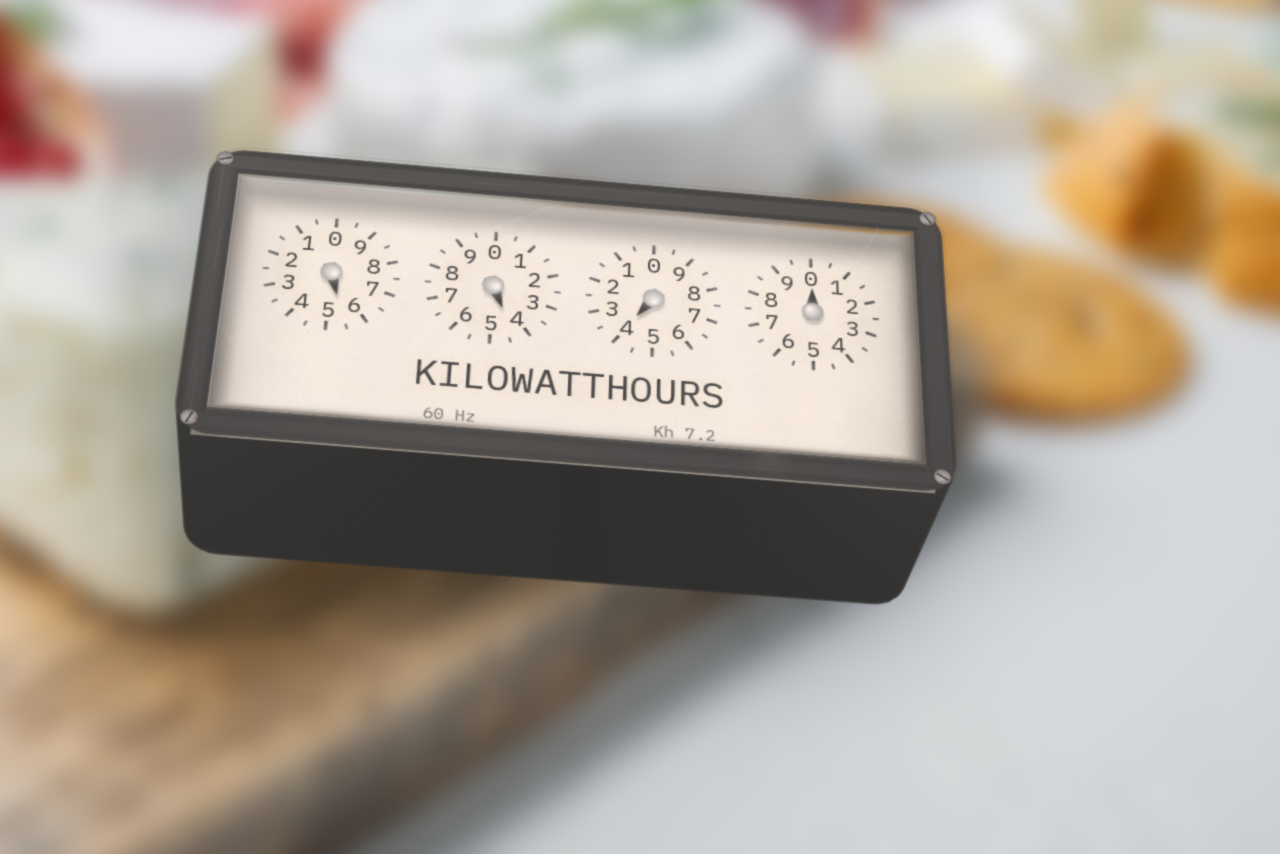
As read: 5440 (kWh)
